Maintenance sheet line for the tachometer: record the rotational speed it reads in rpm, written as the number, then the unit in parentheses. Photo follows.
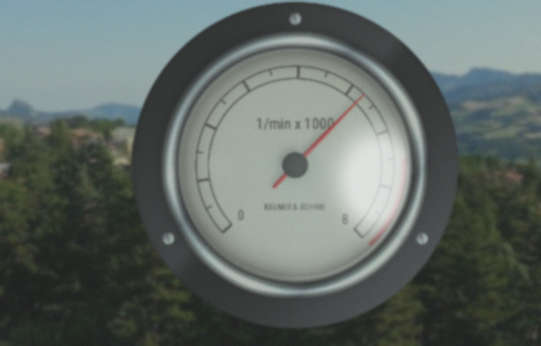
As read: 5250 (rpm)
